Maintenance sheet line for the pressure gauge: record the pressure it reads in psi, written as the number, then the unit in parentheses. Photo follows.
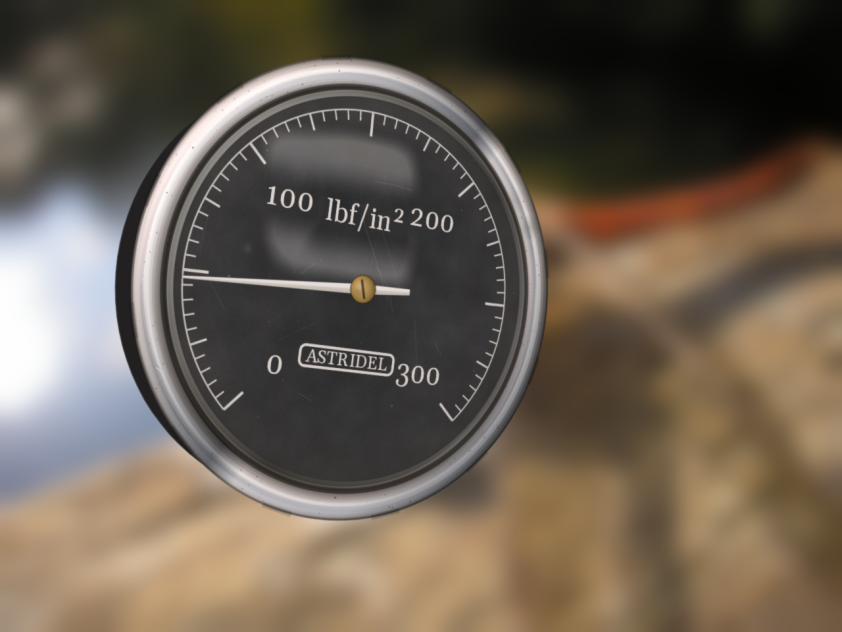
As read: 47.5 (psi)
